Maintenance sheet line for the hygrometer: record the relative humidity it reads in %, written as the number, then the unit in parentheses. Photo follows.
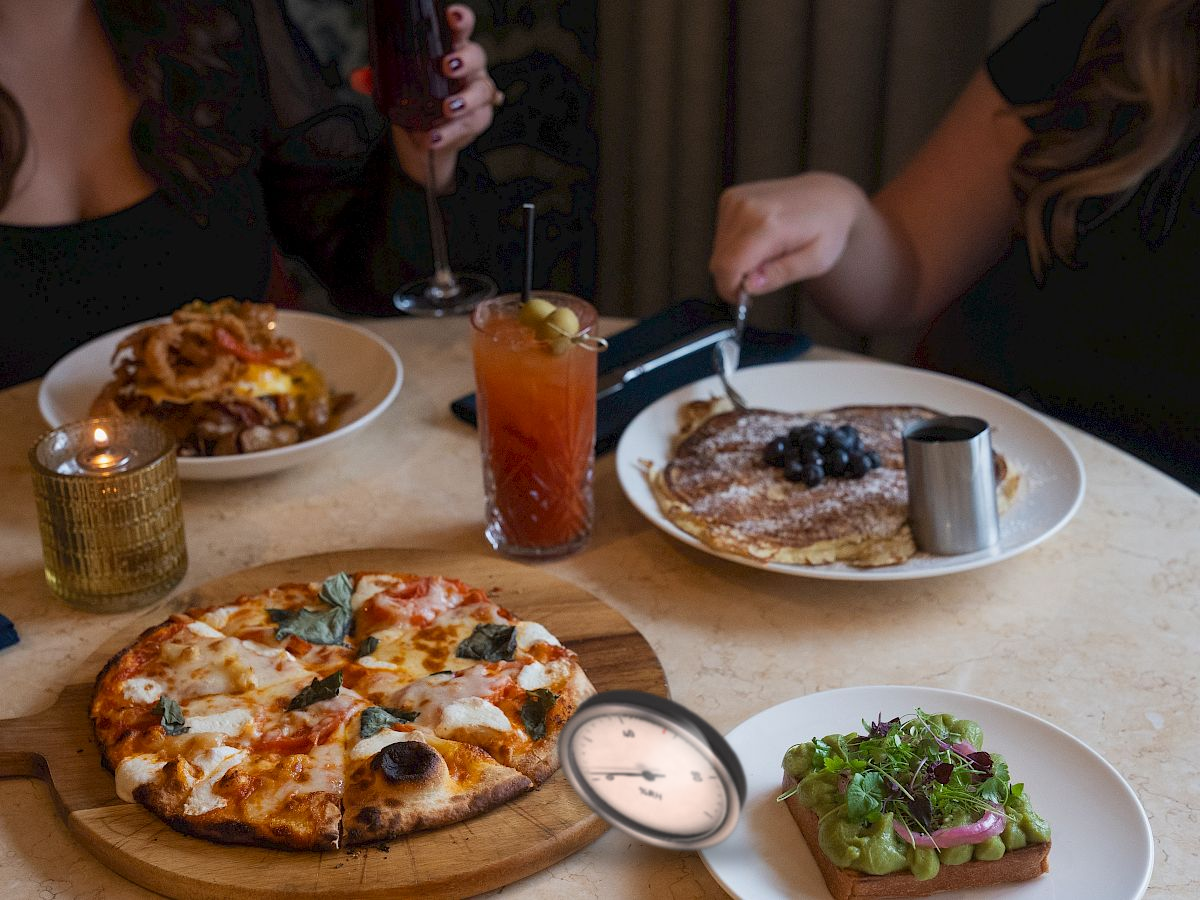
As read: 4 (%)
